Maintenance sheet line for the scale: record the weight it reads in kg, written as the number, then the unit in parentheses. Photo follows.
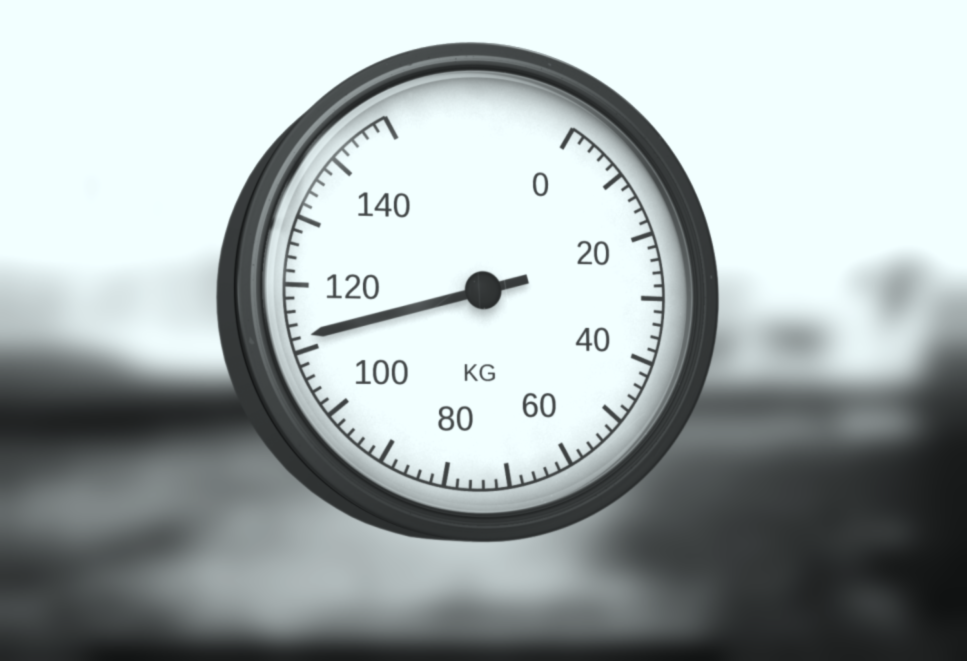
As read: 112 (kg)
